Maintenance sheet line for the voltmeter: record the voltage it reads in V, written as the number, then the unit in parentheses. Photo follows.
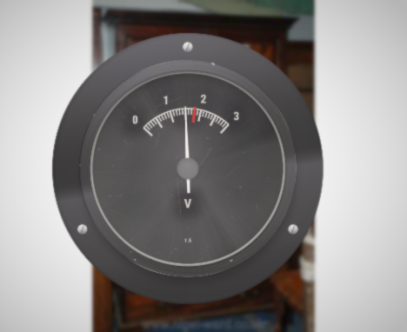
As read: 1.5 (V)
